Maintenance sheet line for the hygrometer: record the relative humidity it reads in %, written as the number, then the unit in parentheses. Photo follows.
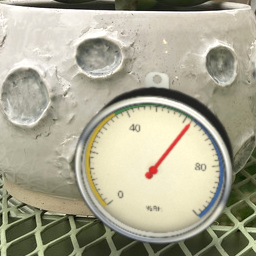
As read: 62 (%)
